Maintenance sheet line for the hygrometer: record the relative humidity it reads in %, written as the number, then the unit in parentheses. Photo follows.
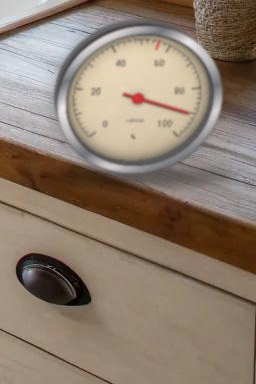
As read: 90 (%)
